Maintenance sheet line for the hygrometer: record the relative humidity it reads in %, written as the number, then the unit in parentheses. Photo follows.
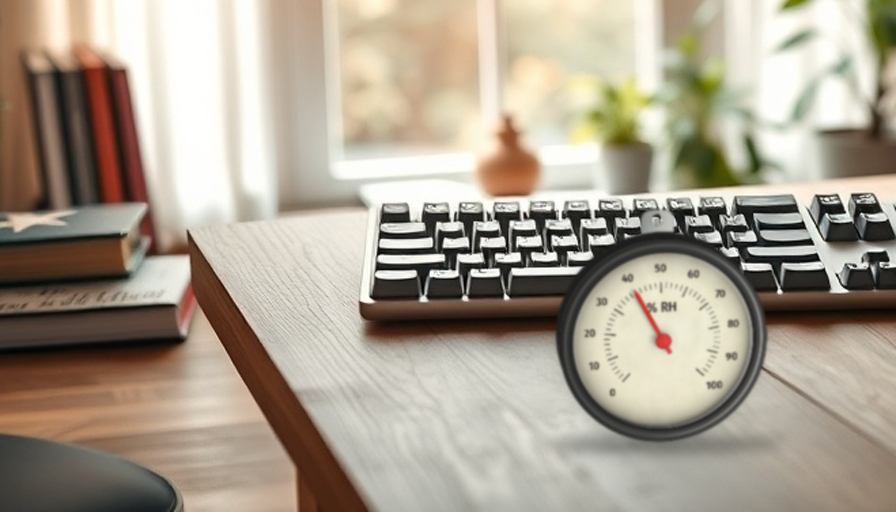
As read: 40 (%)
